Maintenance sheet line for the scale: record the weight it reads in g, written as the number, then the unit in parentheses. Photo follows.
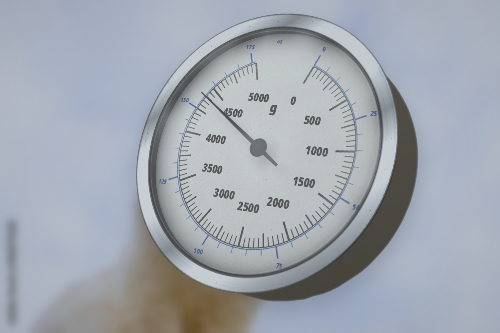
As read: 4400 (g)
